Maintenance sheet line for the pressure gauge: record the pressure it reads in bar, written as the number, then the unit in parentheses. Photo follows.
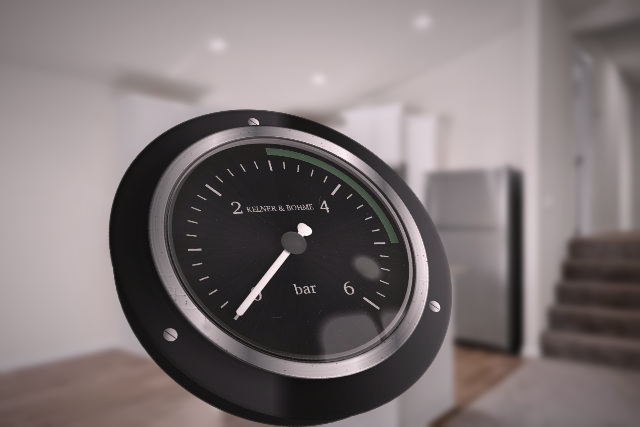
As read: 0 (bar)
